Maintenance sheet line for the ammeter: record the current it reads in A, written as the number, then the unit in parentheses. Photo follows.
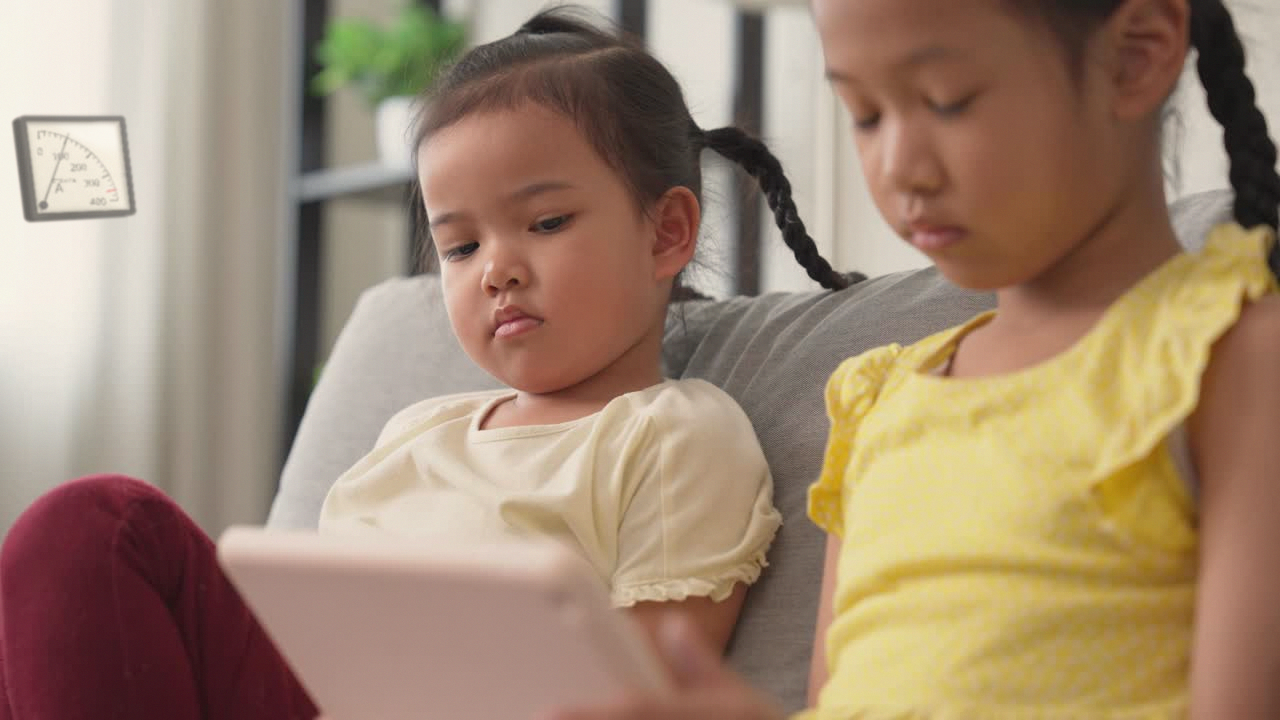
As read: 100 (A)
